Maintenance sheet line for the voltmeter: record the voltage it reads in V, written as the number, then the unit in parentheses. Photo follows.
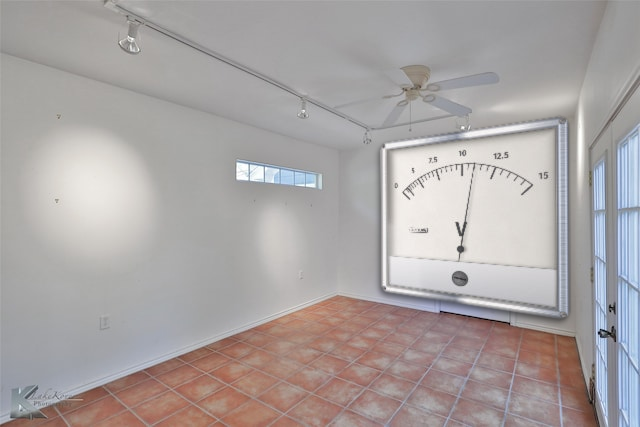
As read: 11 (V)
